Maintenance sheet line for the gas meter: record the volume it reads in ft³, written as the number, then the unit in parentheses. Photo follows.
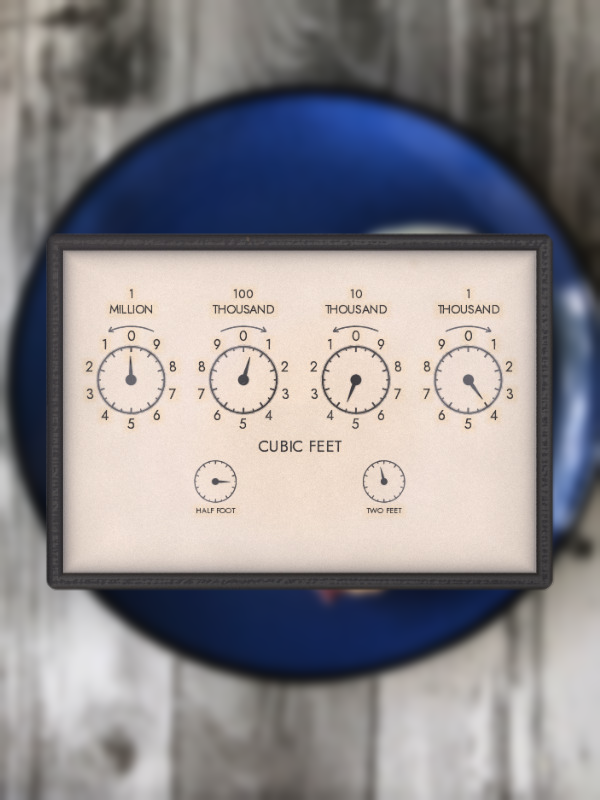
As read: 4400 (ft³)
